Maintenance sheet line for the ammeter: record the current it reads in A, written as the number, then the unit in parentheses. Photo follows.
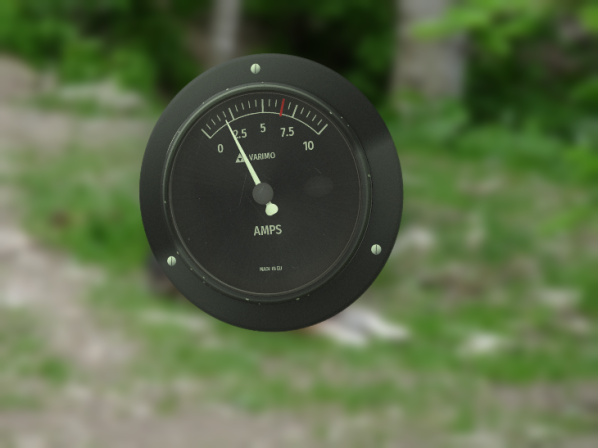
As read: 2 (A)
